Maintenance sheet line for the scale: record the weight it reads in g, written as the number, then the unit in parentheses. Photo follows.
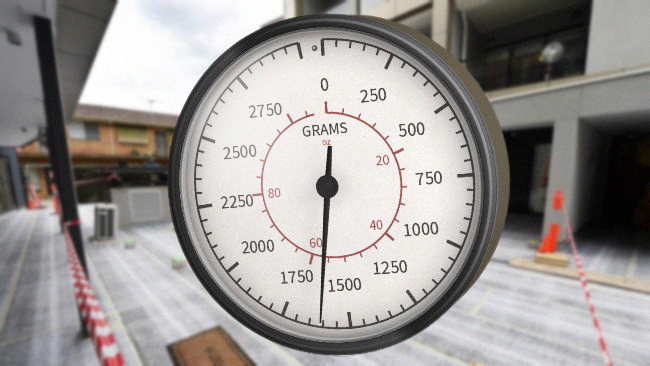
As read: 1600 (g)
